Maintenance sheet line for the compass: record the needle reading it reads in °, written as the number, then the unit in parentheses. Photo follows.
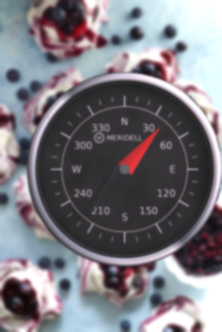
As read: 40 (°)
